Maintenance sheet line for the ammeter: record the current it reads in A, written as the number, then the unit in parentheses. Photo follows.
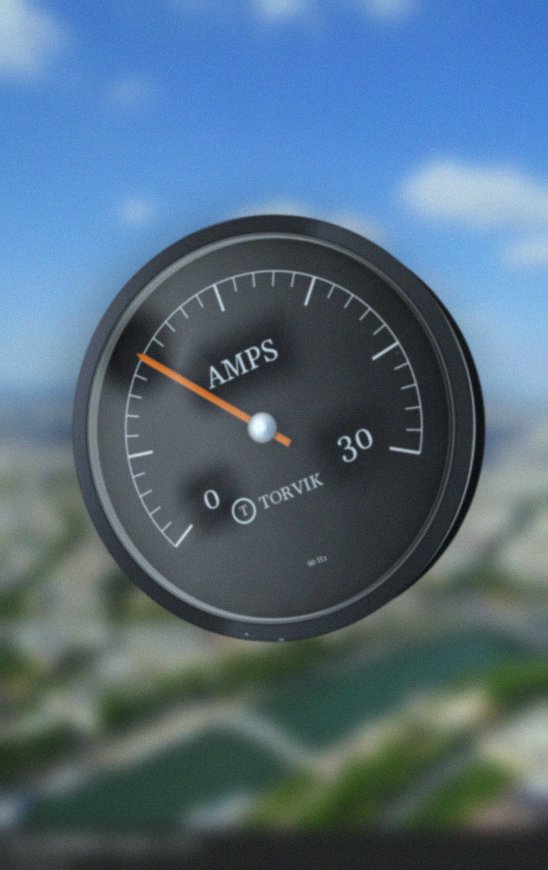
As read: 10 (A)
